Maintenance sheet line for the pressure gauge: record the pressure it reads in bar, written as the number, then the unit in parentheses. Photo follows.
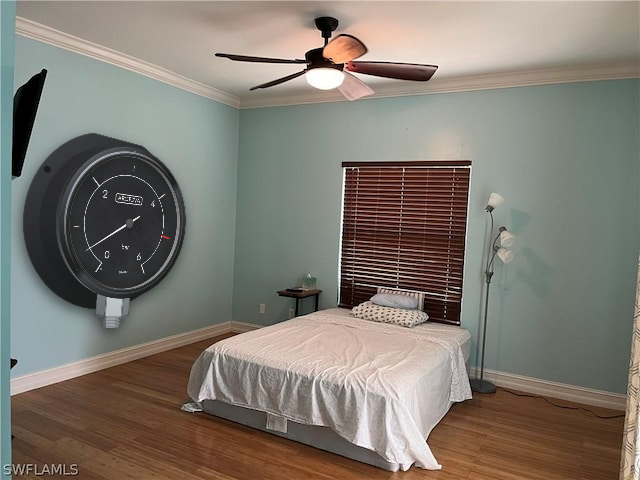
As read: 0.5 (bar)
